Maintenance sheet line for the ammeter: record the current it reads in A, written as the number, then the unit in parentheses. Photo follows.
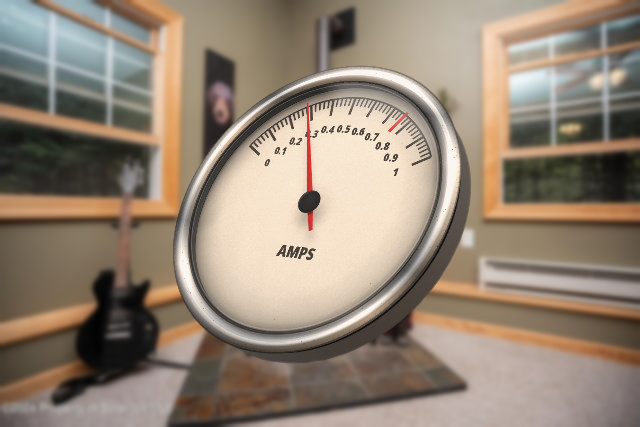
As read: 0.3 (A)
